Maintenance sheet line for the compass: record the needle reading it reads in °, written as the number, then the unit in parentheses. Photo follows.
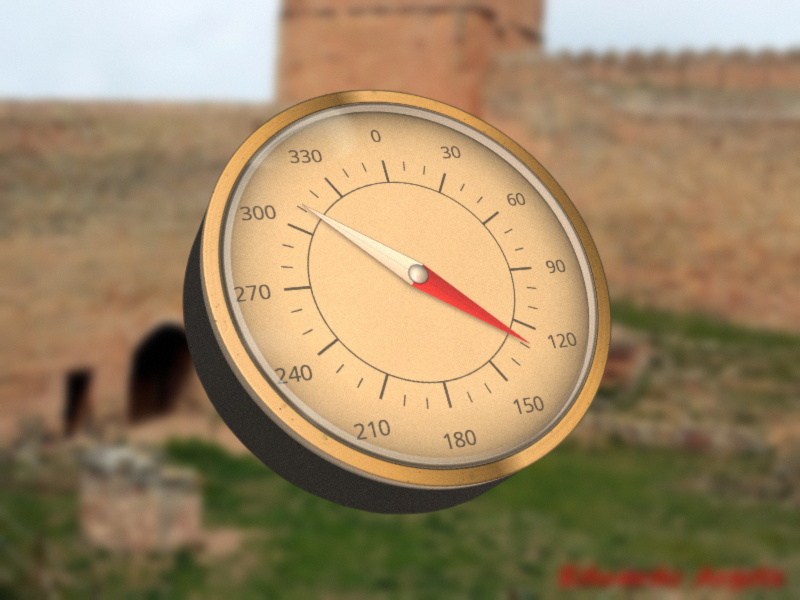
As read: 130 (°)
